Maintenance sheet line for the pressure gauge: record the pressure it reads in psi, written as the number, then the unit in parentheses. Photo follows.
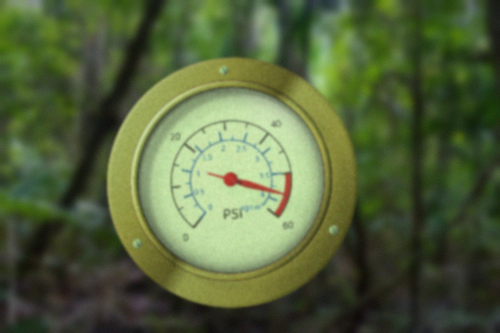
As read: 55 (psi)
